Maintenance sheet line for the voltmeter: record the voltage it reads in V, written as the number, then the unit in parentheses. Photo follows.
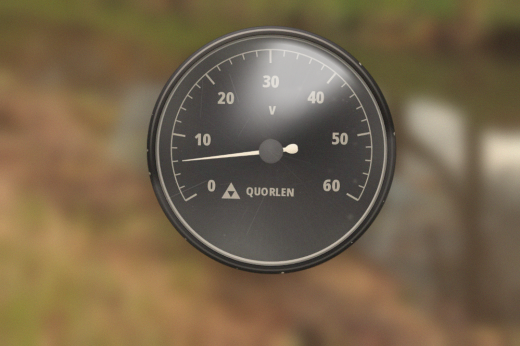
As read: 6 (V)
